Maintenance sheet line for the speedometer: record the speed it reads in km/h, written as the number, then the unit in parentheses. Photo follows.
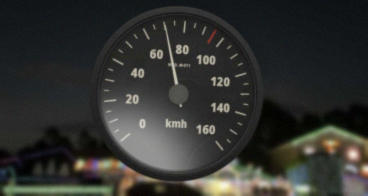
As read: 70 (km/h)
